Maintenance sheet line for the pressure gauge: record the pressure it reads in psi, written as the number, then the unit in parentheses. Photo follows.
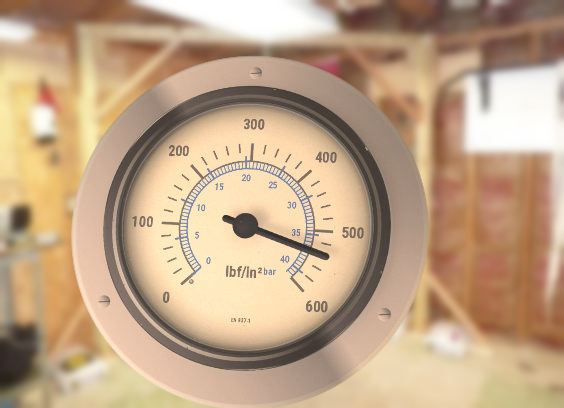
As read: 540 (psi)
